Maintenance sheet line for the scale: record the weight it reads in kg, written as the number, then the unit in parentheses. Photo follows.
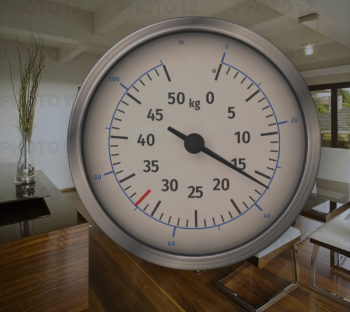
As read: 16 (kg)
